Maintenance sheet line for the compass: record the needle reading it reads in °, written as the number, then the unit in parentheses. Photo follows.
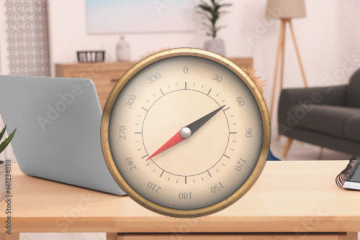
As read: 235 (°)
